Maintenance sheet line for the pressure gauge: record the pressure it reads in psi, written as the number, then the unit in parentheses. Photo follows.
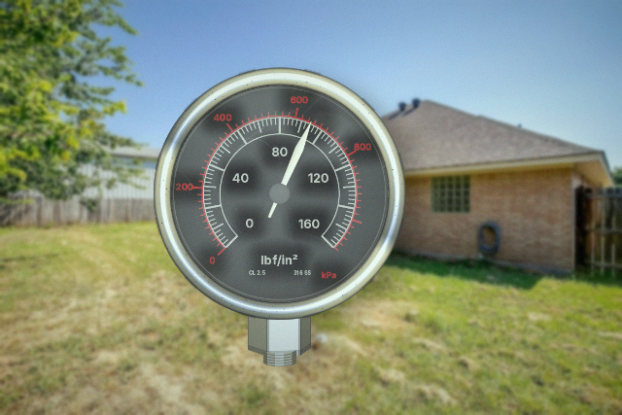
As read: 94 (psi)
